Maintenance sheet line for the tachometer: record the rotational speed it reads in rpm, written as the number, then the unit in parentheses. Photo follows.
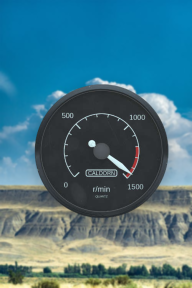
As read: 1450 (rpm)
